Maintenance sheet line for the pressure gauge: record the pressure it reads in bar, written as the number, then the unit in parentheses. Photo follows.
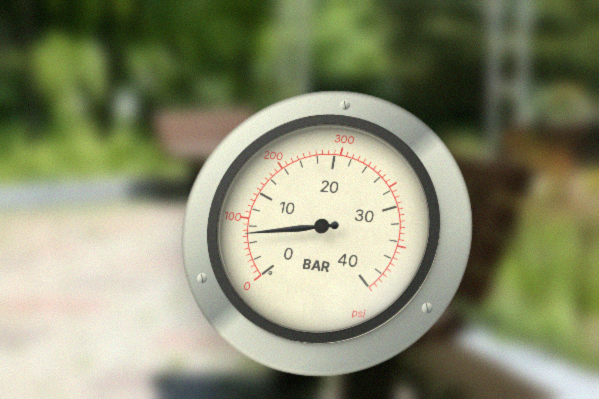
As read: 5 (bar)
